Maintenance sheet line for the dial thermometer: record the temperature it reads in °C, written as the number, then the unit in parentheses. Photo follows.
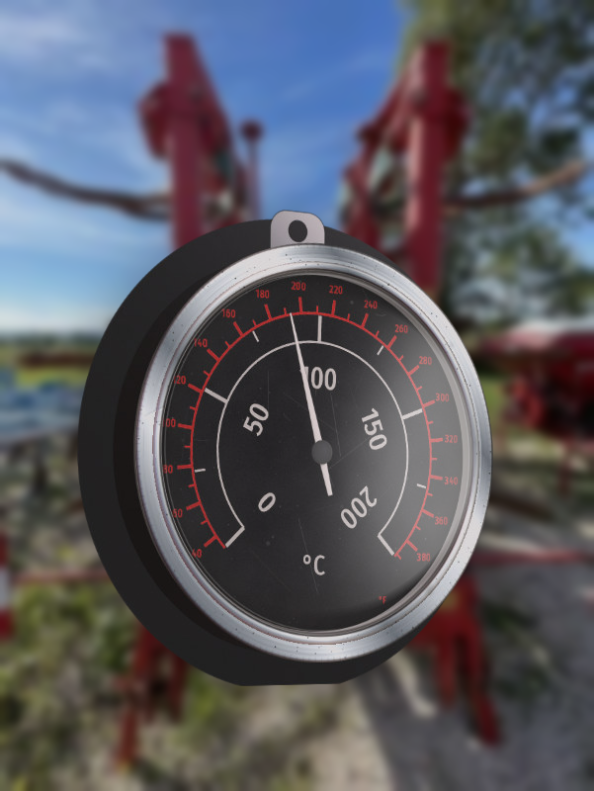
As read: 87.5 (°C)
